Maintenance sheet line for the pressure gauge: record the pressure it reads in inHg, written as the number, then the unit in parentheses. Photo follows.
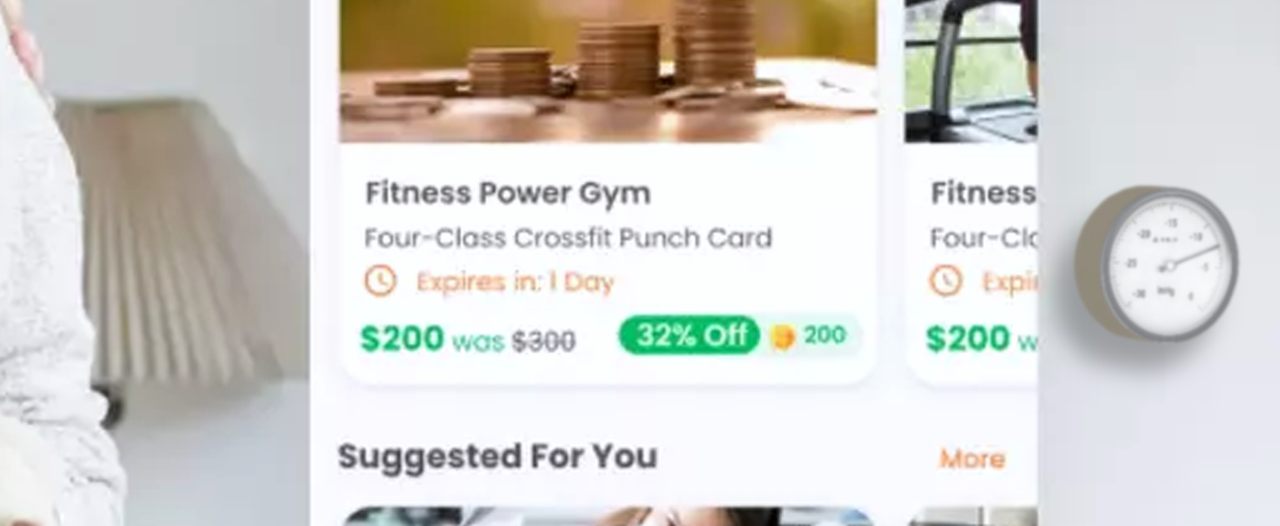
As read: -7.5 (inHg)
